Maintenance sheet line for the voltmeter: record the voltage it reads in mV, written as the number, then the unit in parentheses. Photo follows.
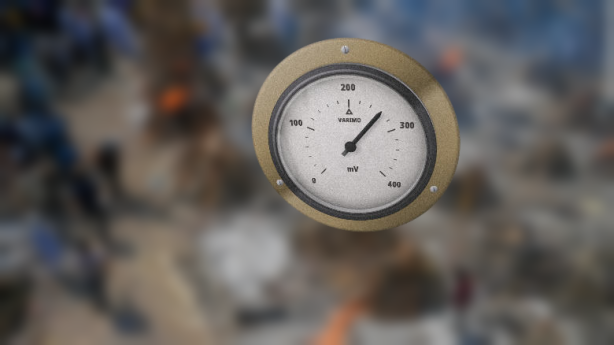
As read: 260 (mV)
